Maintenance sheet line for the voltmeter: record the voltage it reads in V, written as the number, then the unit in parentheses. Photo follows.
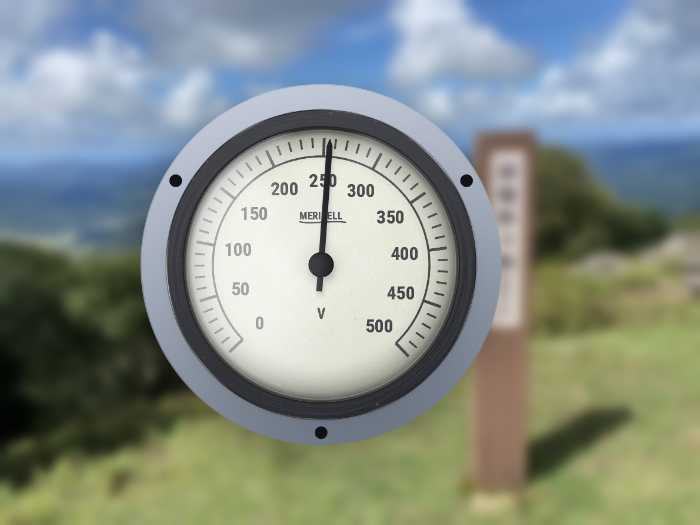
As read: 255 (V)
